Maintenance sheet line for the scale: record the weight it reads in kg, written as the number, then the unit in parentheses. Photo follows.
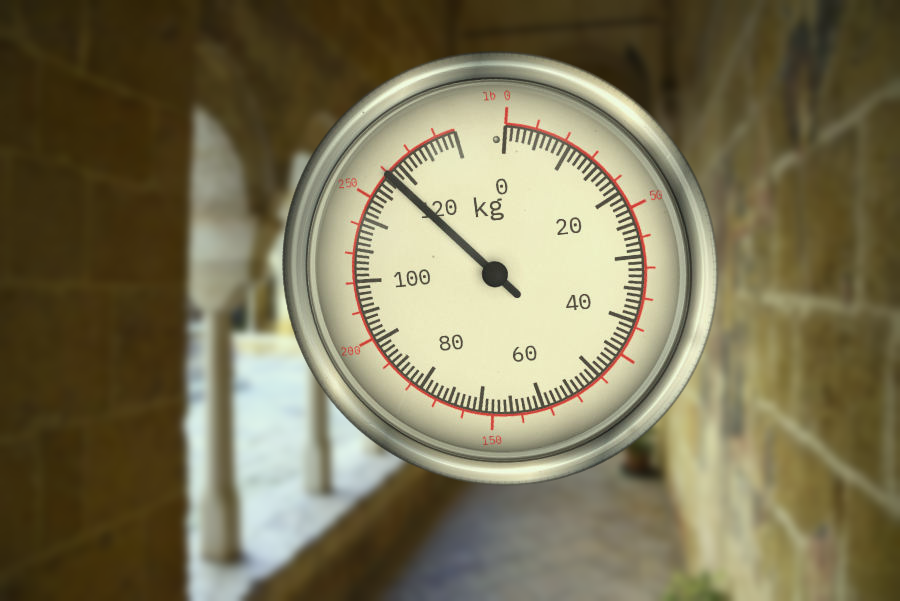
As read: 118 (kg)
